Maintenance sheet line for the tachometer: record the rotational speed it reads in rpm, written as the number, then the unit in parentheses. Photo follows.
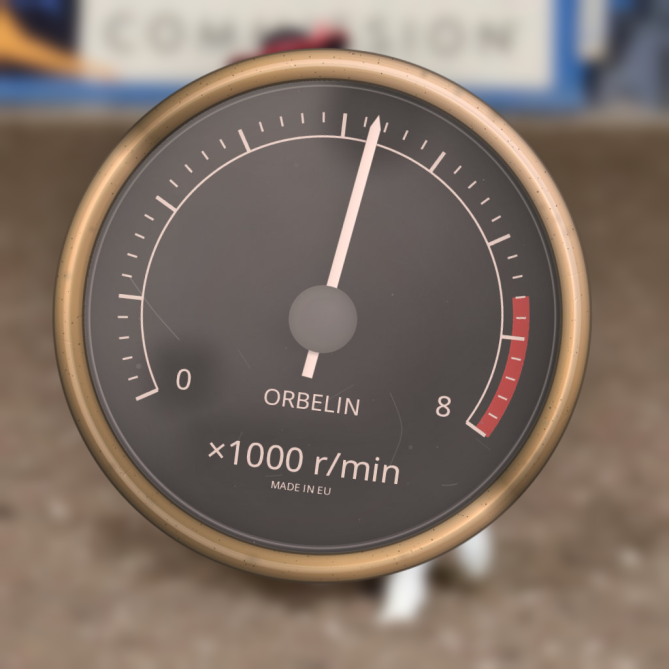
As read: 4300 (rpm)
